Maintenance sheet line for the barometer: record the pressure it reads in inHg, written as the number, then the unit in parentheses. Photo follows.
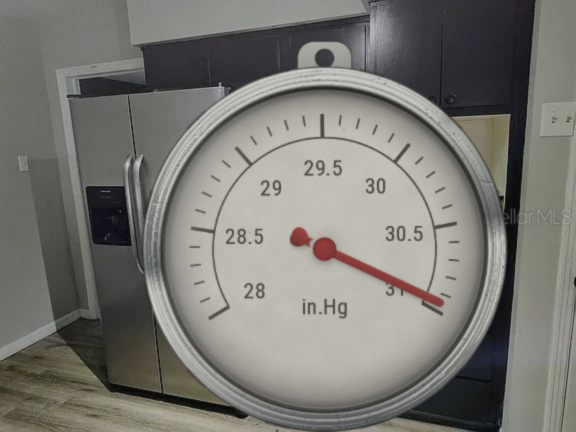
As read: 30.95 (inHg)
